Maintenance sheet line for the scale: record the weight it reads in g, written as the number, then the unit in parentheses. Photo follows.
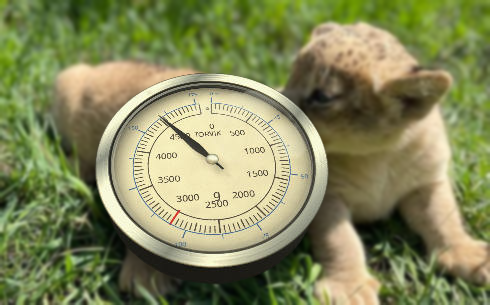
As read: 4500 (g)
